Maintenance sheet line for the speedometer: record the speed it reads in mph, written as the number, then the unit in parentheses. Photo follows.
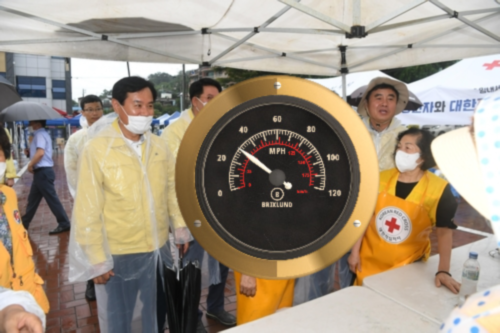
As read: 30 (mph)
